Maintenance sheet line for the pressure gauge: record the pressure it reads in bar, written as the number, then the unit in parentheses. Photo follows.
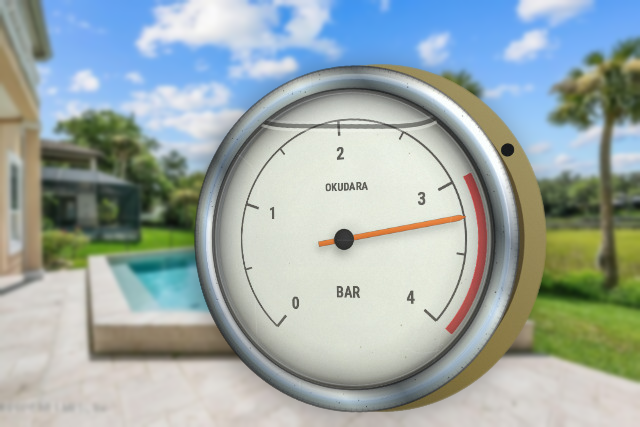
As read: 3.25 (bar)
